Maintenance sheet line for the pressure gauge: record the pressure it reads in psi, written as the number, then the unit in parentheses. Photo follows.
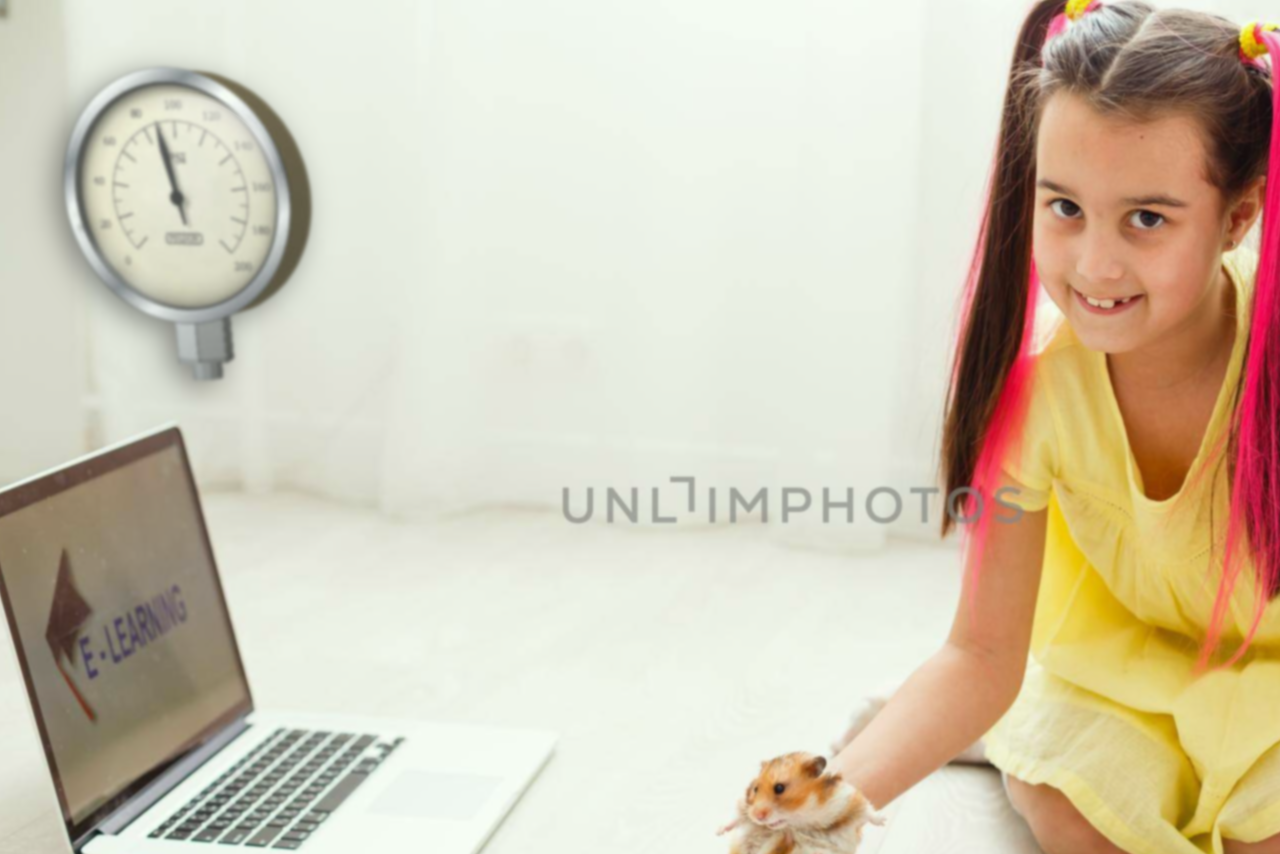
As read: 90 (psi)
